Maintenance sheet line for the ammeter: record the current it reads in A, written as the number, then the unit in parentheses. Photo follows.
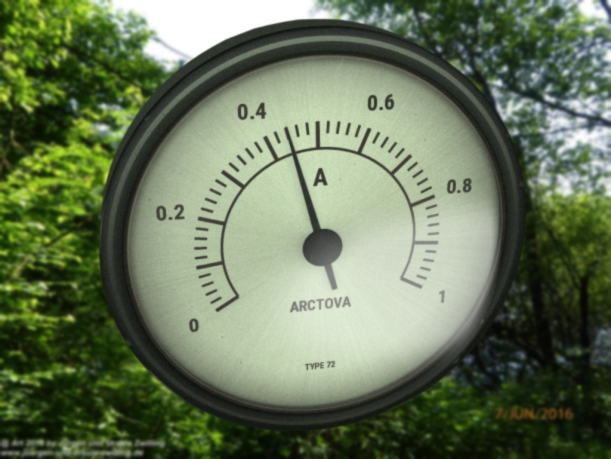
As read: 0.44 (A)
